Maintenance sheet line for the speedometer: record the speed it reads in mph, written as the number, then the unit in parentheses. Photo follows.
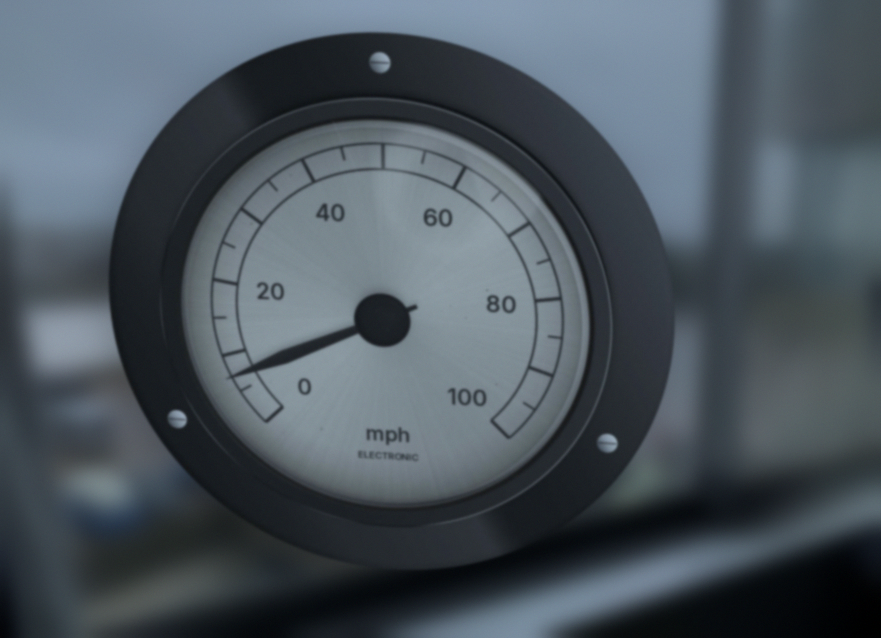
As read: 7.5 (mph)
